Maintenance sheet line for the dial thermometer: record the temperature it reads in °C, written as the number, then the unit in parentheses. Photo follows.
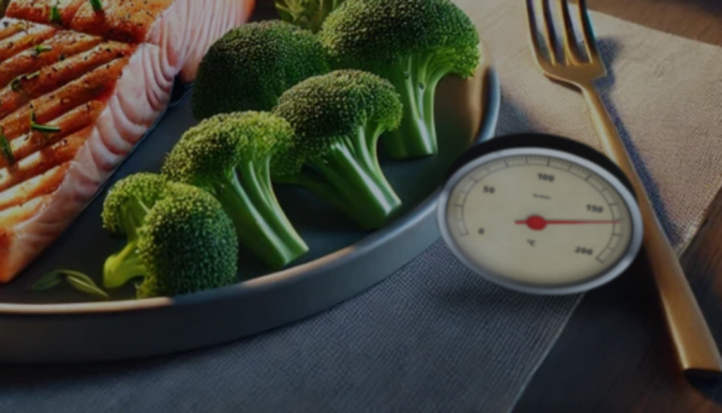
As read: 162.5 (°C)
